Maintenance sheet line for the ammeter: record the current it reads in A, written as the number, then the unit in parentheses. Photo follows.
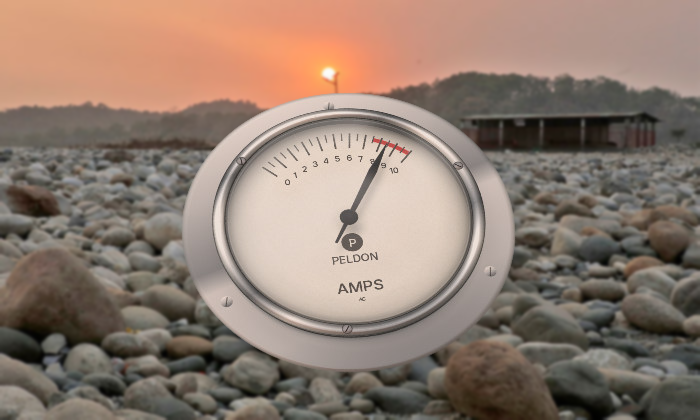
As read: 8.5 (A)
